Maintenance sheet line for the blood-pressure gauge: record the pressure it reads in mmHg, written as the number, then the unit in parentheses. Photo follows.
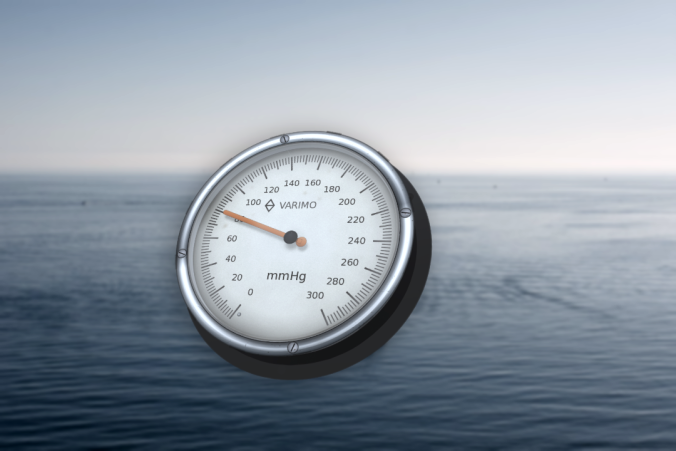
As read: 80 (mmHg)
